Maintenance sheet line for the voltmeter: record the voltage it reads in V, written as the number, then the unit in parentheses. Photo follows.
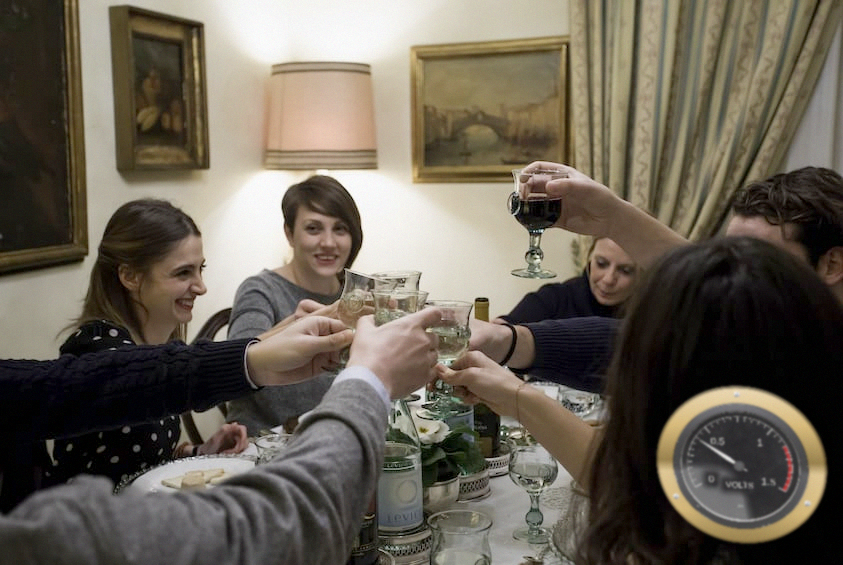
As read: 0.4 (V)
